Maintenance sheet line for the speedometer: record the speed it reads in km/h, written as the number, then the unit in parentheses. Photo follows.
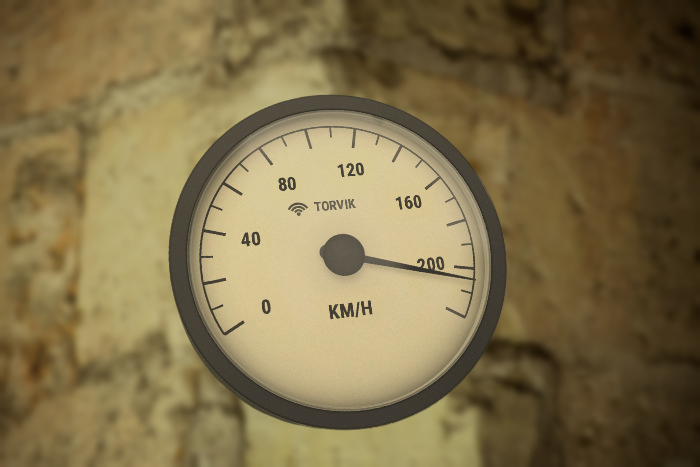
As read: 205 (km/h)
